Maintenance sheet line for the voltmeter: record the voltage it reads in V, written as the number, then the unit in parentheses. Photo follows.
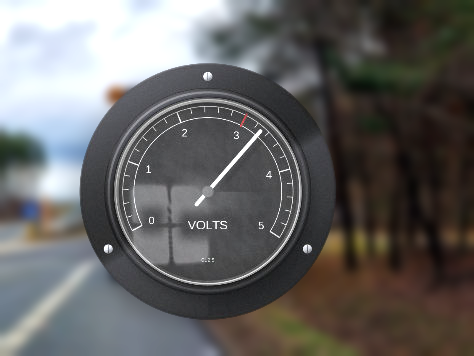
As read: 3.3 (V)
